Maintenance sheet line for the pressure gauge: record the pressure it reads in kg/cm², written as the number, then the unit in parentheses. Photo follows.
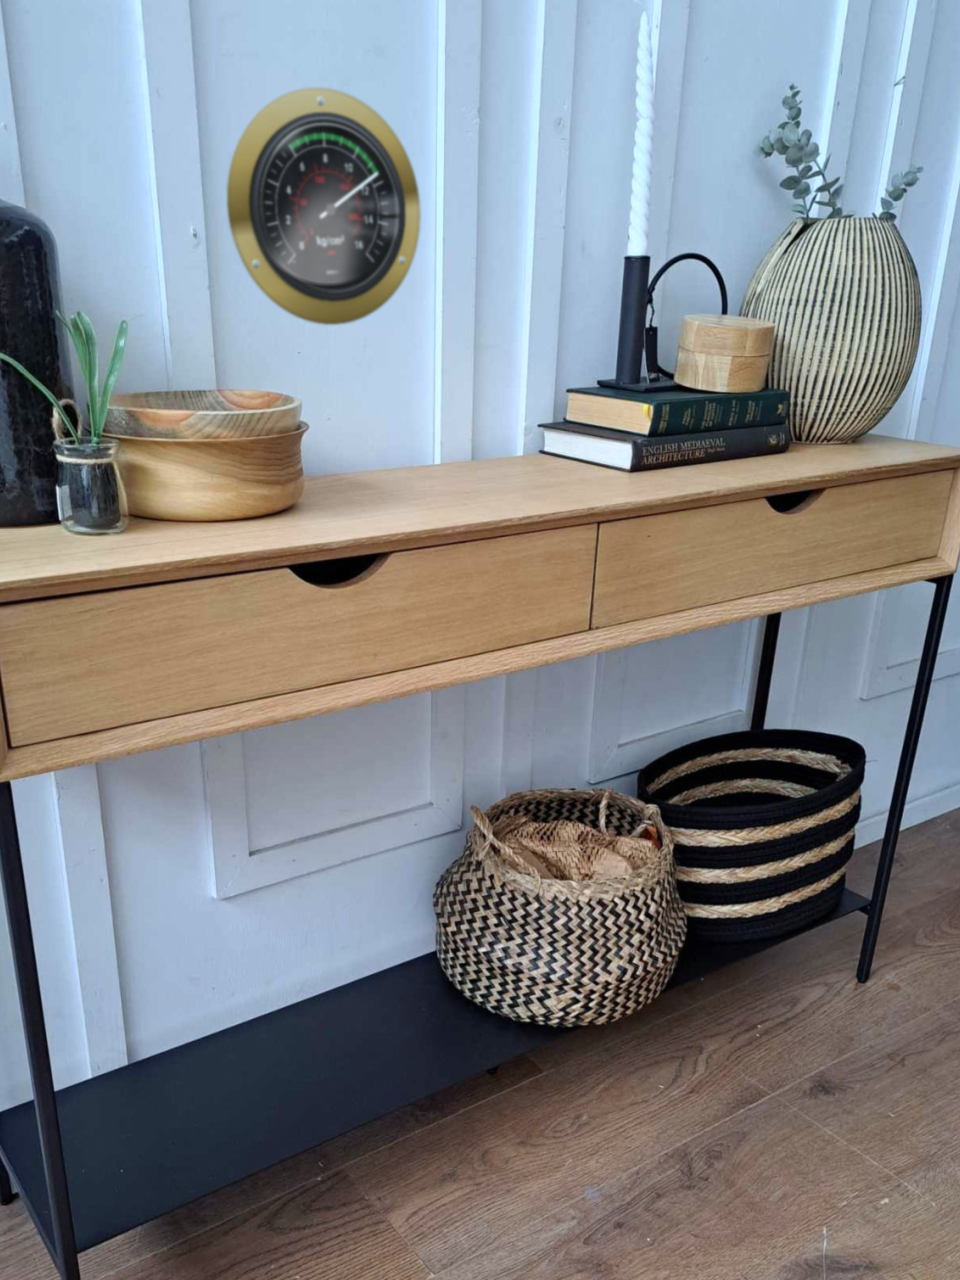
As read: 11.5 (kg/cm²)
